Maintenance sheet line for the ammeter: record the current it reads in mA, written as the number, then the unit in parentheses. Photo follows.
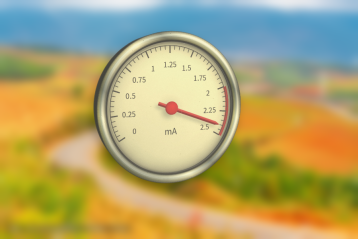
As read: 2.4 (mA)
